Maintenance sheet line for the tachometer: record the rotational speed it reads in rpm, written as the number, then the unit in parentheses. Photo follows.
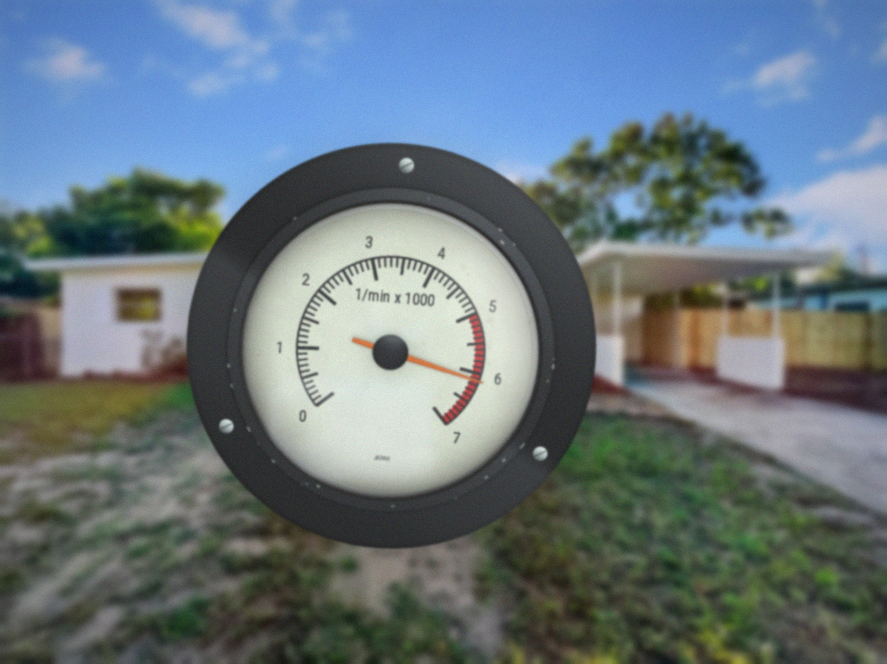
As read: 6100 (rpm)
